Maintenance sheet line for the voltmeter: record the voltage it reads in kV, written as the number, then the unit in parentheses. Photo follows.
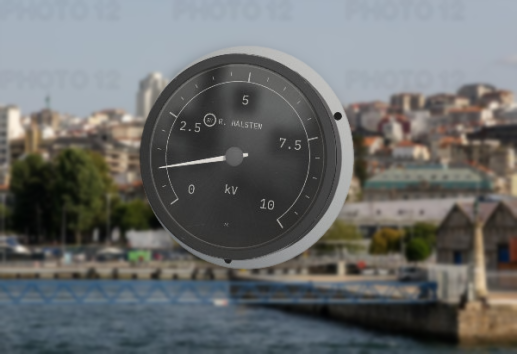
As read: 1 (kV)
